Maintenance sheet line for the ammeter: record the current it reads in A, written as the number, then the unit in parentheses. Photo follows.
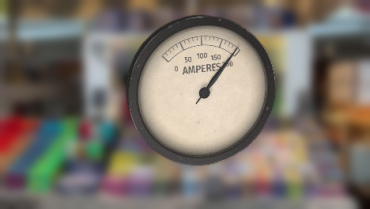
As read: 190 (A)
